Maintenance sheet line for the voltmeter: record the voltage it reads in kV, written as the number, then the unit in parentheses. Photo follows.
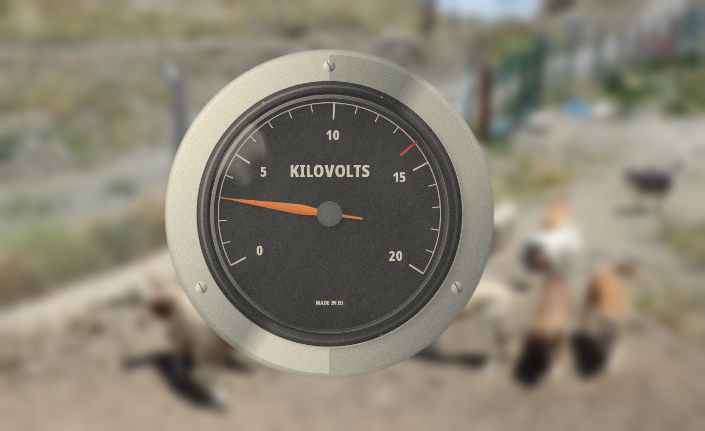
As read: 3 (kV)
